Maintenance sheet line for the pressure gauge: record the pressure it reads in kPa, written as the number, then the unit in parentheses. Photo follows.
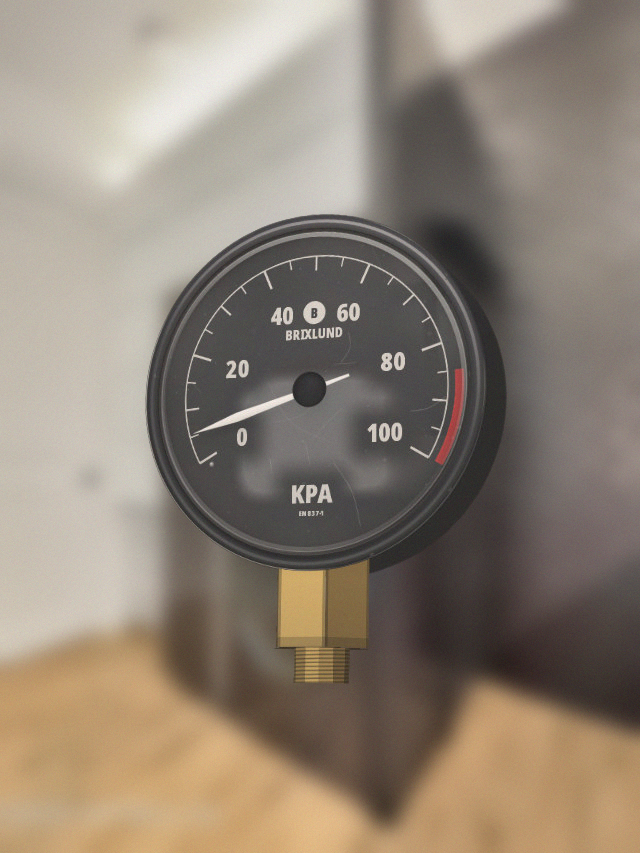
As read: 5 (kPa)
